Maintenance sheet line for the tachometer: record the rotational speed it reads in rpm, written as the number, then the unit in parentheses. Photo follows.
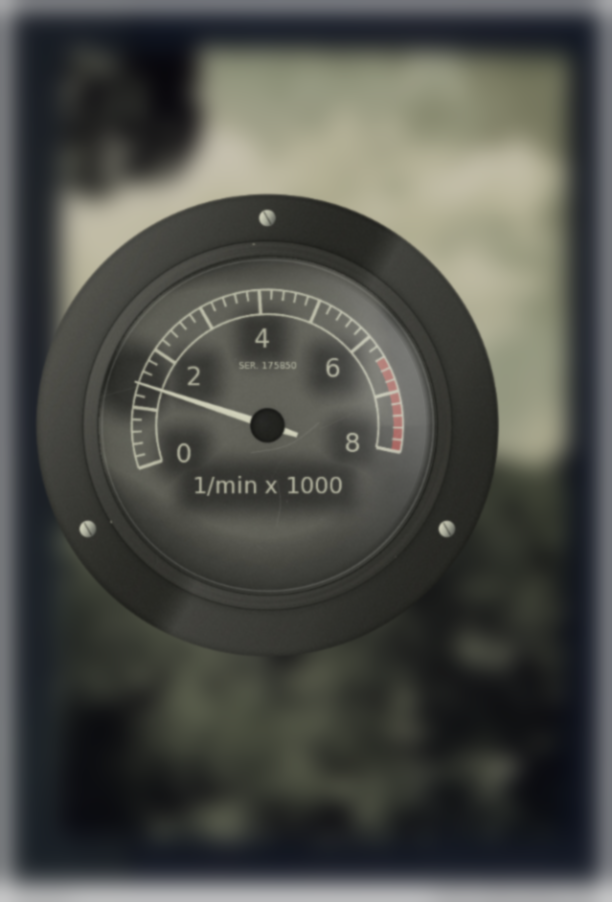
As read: 1400 (rpm)
